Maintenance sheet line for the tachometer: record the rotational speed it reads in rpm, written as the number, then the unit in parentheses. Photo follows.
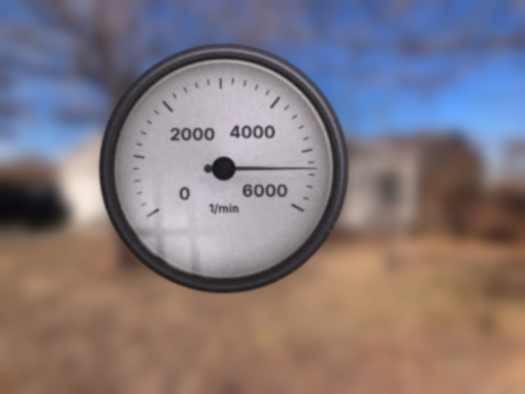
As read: 5300 (rpm)
